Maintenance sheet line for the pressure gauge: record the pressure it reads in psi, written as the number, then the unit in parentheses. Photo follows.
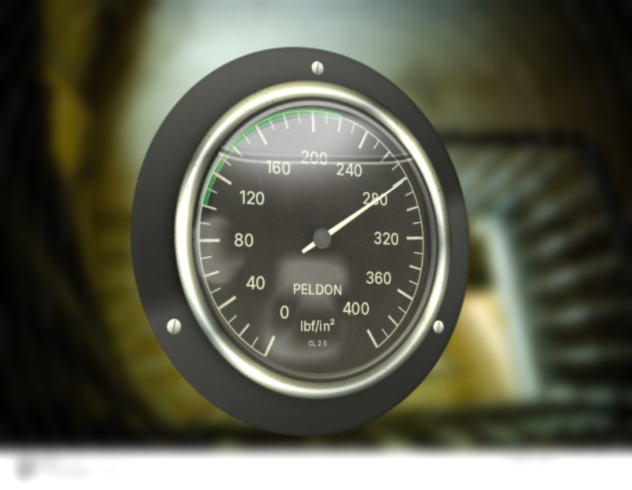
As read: 280 (psi)
